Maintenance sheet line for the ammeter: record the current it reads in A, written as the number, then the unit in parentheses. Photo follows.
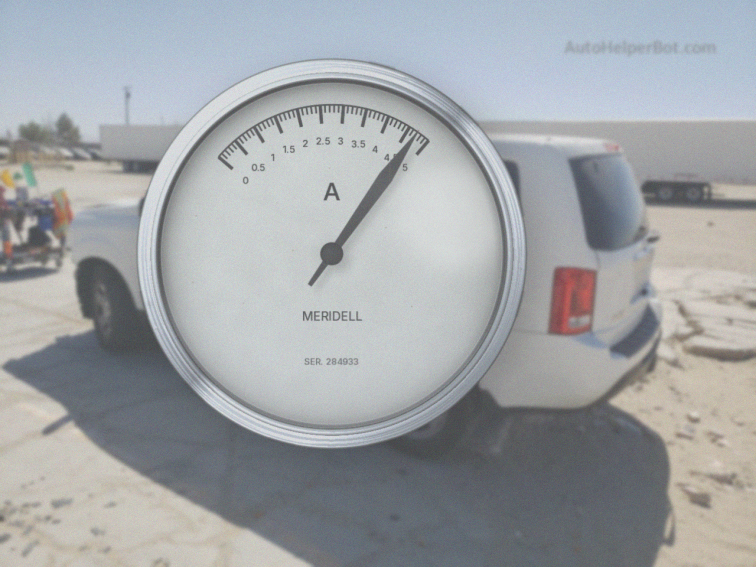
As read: 4.7 (A)
